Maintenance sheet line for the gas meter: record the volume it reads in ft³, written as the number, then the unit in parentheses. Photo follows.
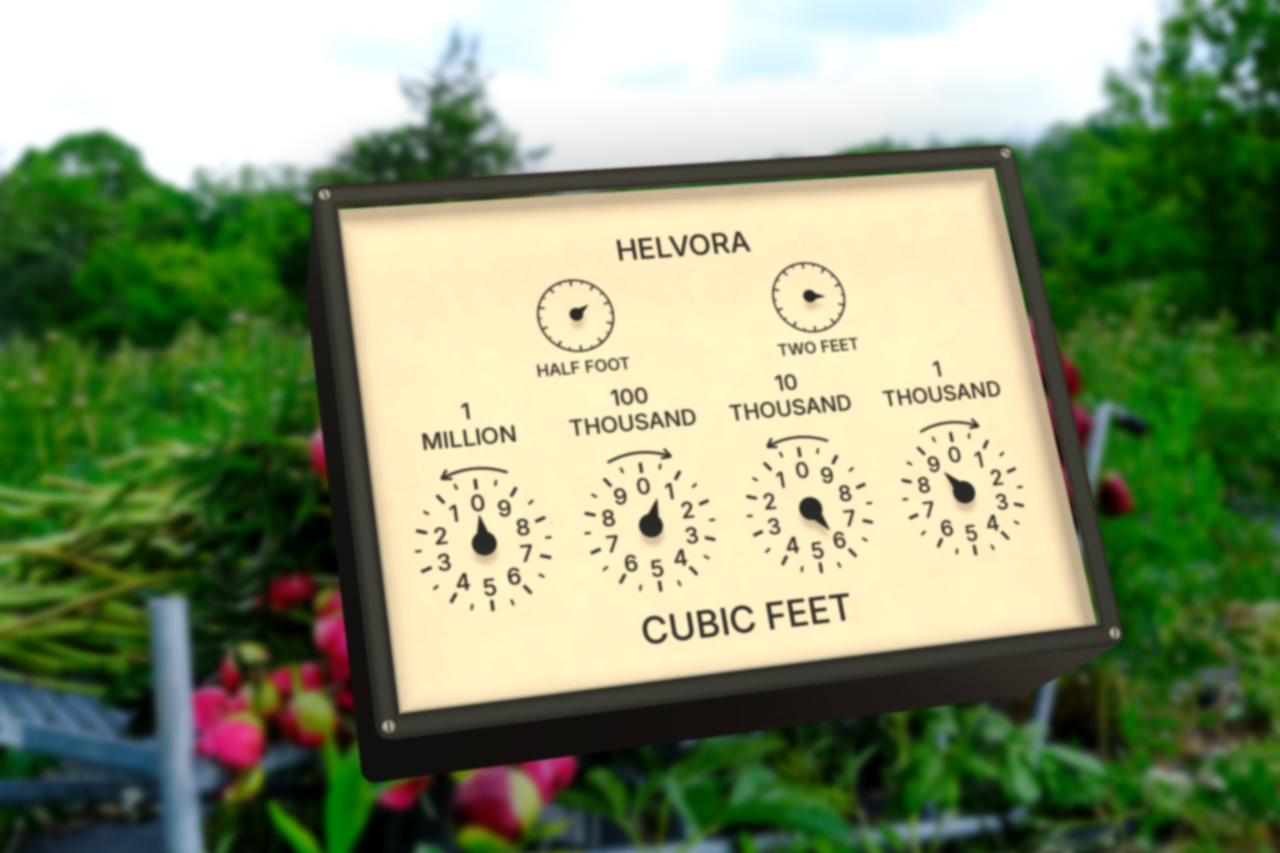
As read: 5900 (ft³)
